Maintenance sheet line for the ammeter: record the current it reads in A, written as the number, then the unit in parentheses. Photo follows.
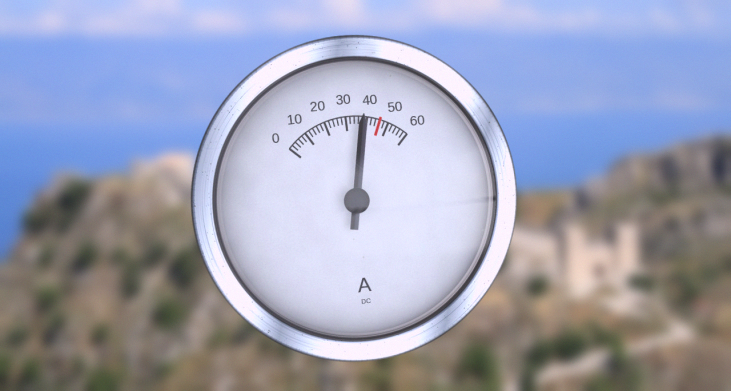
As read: 38 (A)
